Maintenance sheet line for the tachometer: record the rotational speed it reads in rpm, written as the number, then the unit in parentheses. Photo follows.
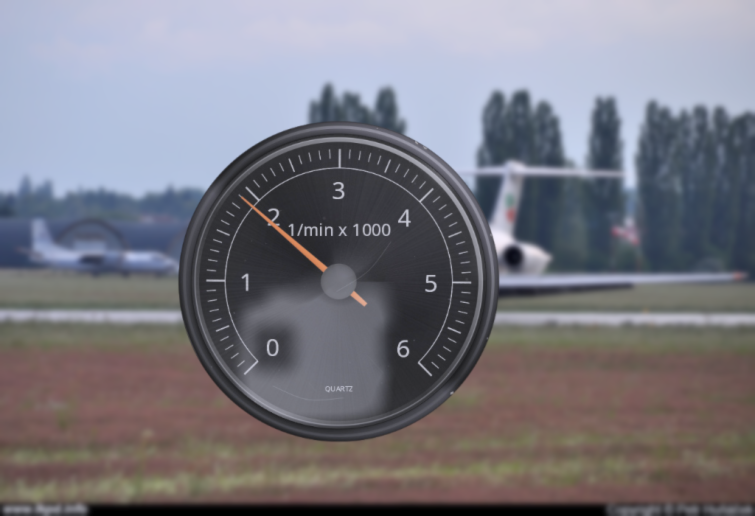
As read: 1900 (rpm)
